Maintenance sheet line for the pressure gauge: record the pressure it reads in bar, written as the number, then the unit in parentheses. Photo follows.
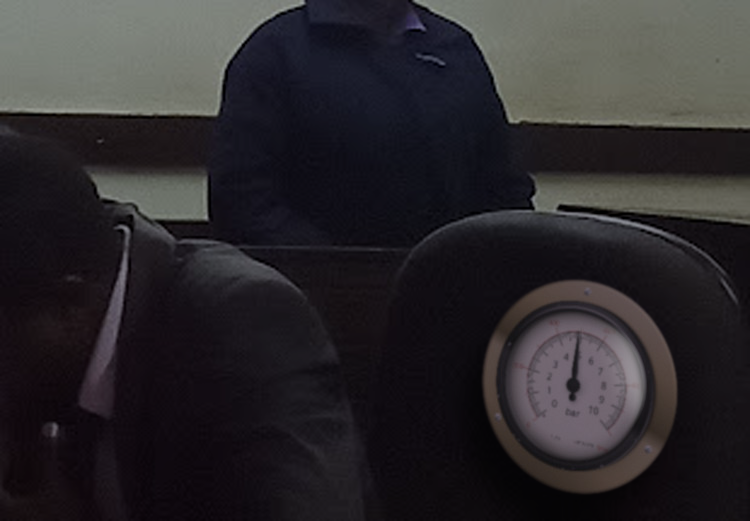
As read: 5 (bar)
